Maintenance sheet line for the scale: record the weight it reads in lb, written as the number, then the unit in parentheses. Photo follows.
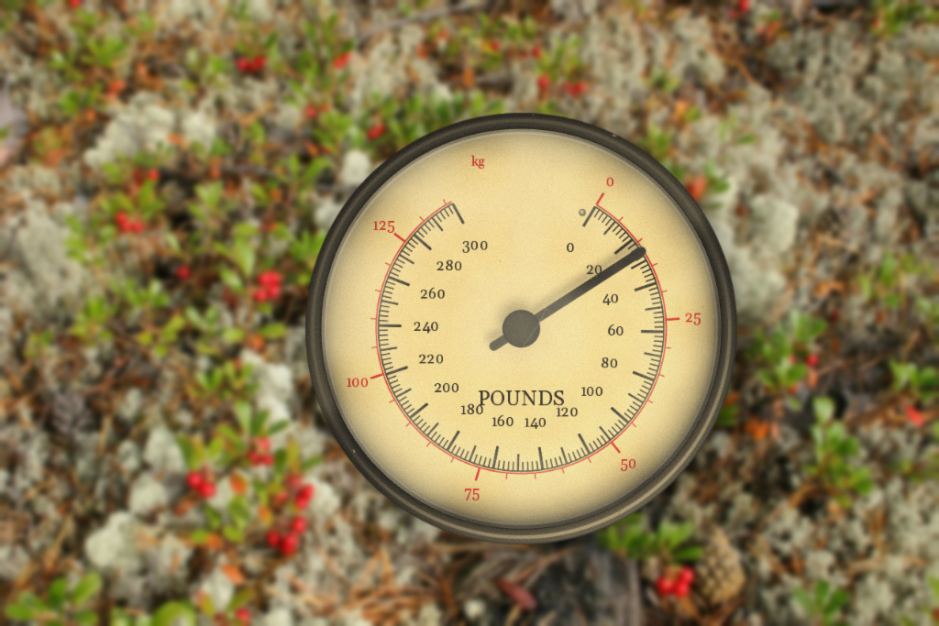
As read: 26 (lb)
